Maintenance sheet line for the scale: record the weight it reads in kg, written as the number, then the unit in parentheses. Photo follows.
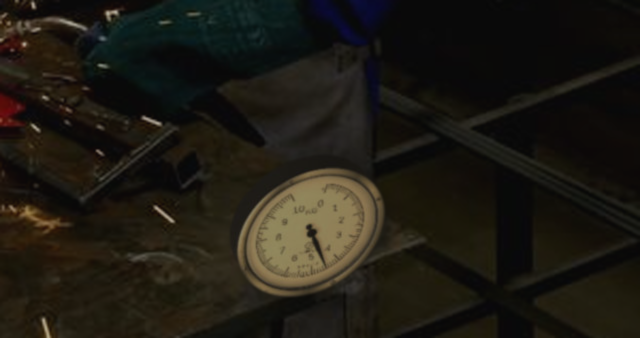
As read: 4.5 (kg)
